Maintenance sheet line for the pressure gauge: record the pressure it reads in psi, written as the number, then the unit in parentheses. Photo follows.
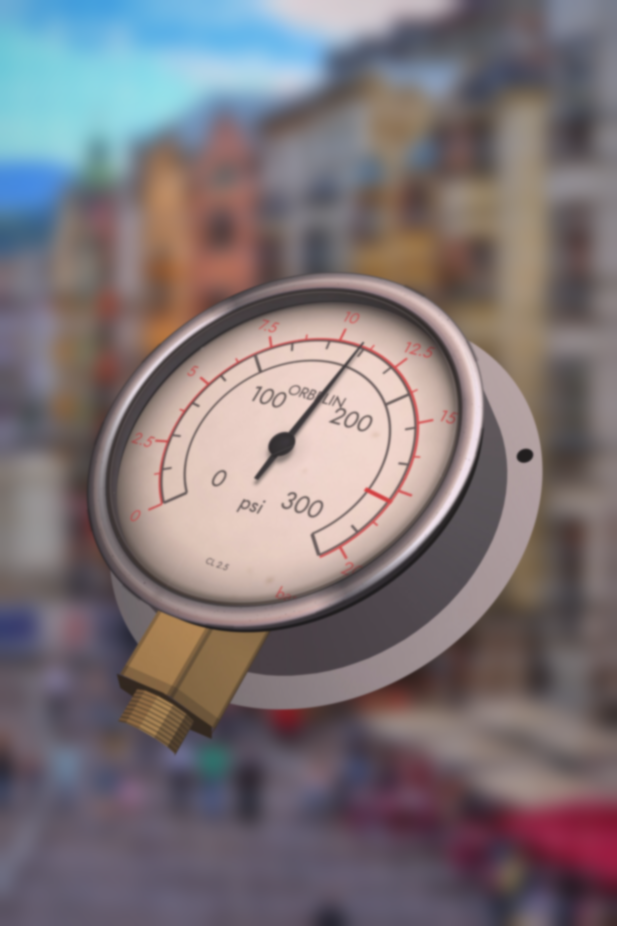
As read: 160 (psi)
